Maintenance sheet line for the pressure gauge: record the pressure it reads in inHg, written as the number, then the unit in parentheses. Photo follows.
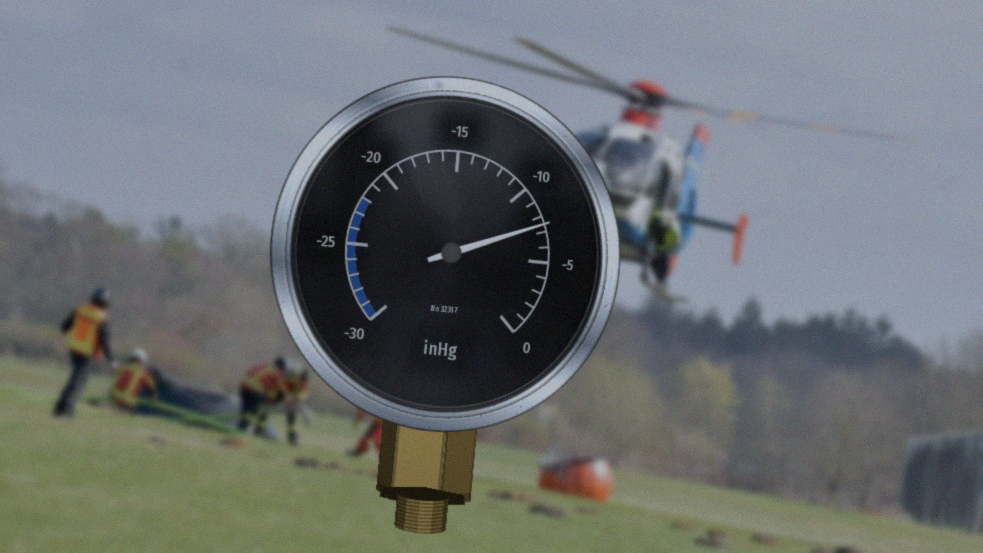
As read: -7.5 (inHg)
